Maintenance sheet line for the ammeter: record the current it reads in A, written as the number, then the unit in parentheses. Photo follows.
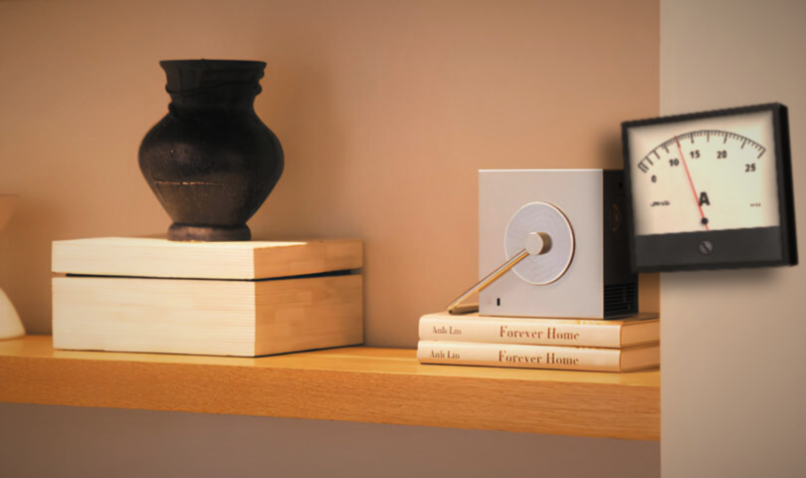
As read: 12.5 (A)
